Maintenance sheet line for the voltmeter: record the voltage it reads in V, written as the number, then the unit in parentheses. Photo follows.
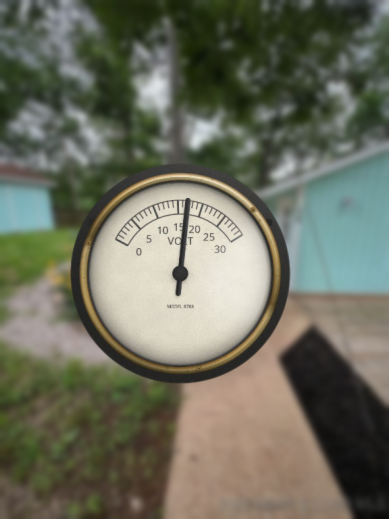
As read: 17 (V)
